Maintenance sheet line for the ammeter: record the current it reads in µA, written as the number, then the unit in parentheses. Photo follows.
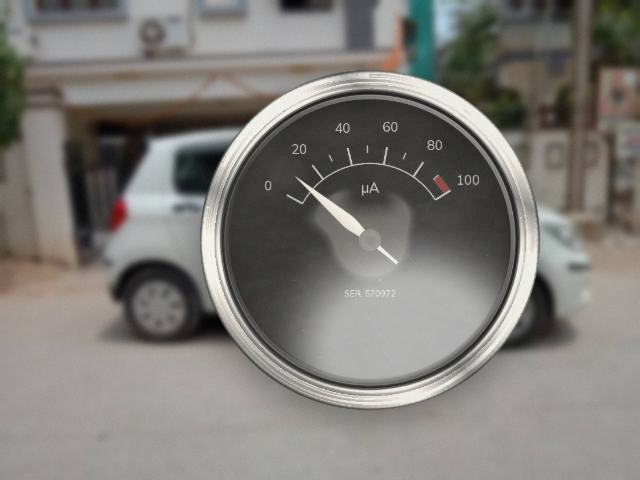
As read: 10 (µA)
